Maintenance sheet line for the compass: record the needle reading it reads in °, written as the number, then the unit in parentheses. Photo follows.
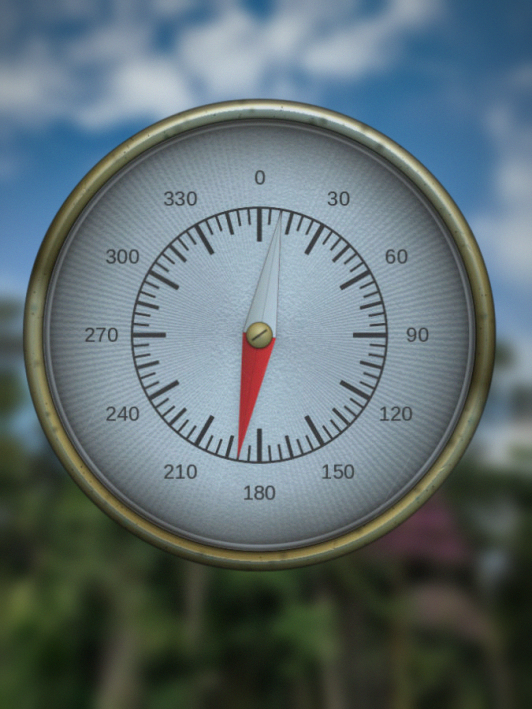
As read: 190 (°)
